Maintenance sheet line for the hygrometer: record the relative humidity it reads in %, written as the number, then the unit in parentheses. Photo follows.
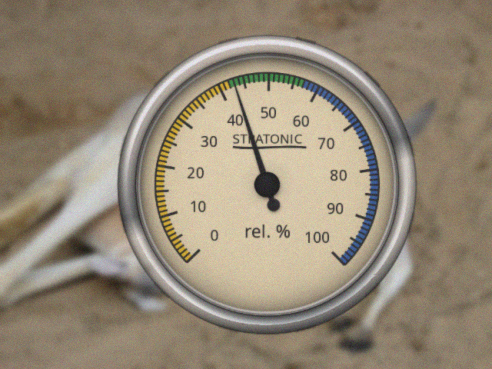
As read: 43 (%)
